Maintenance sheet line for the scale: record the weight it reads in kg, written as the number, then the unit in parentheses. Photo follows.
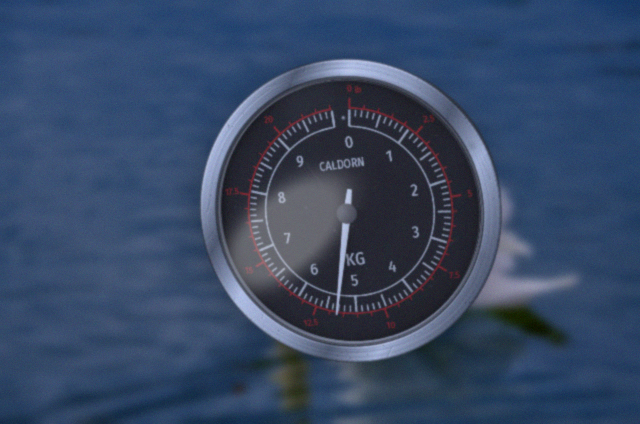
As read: 5.3 (kg)
